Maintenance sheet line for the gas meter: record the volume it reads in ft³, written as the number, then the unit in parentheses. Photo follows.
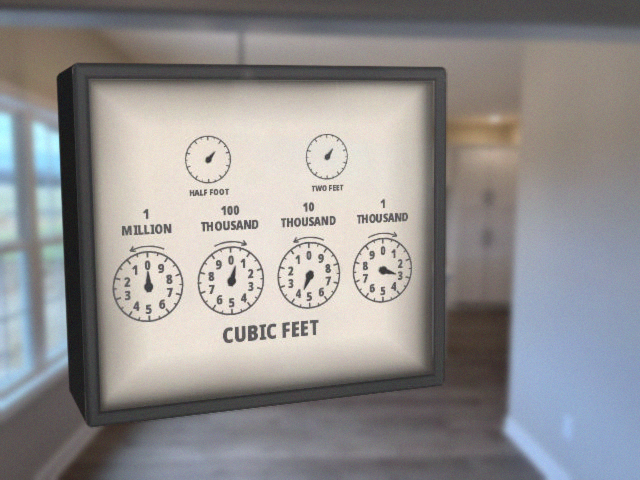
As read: 4300 (ft³)
